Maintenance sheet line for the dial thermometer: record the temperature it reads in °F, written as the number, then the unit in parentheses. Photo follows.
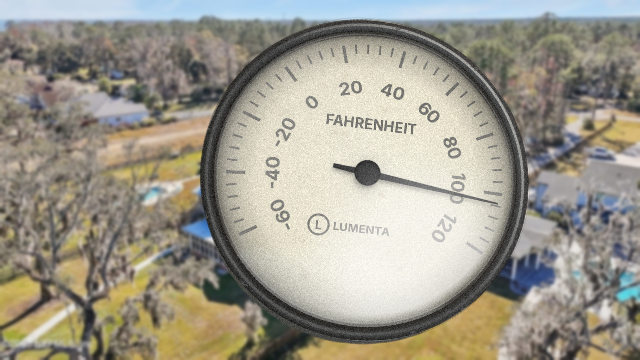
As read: 104 (°F)
